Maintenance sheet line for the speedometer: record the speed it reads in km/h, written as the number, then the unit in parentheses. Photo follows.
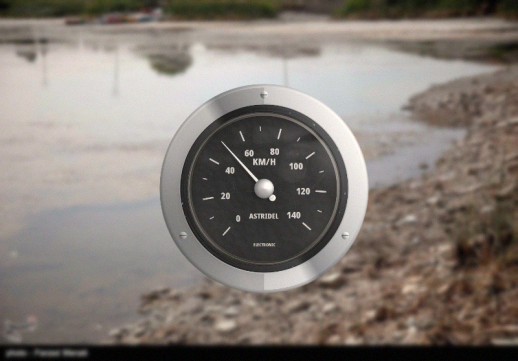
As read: 50 (km/h)
